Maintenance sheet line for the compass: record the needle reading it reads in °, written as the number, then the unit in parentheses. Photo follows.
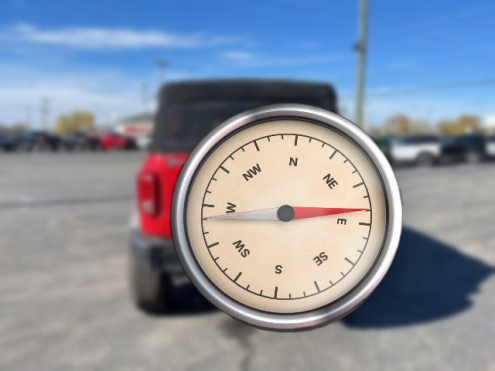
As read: 80 (°)
